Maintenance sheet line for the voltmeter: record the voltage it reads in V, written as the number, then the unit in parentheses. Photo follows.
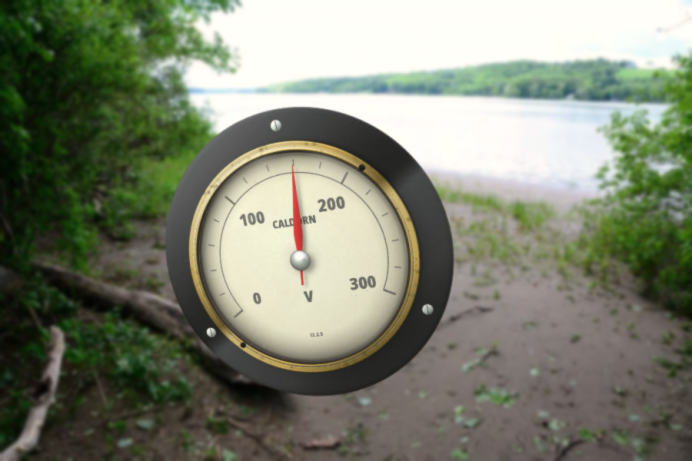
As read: 160 (V)
